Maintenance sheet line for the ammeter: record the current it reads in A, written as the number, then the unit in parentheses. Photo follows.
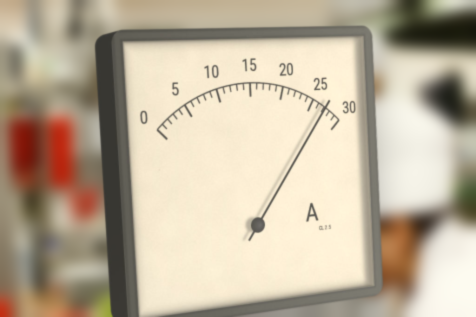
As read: 27 (A)
